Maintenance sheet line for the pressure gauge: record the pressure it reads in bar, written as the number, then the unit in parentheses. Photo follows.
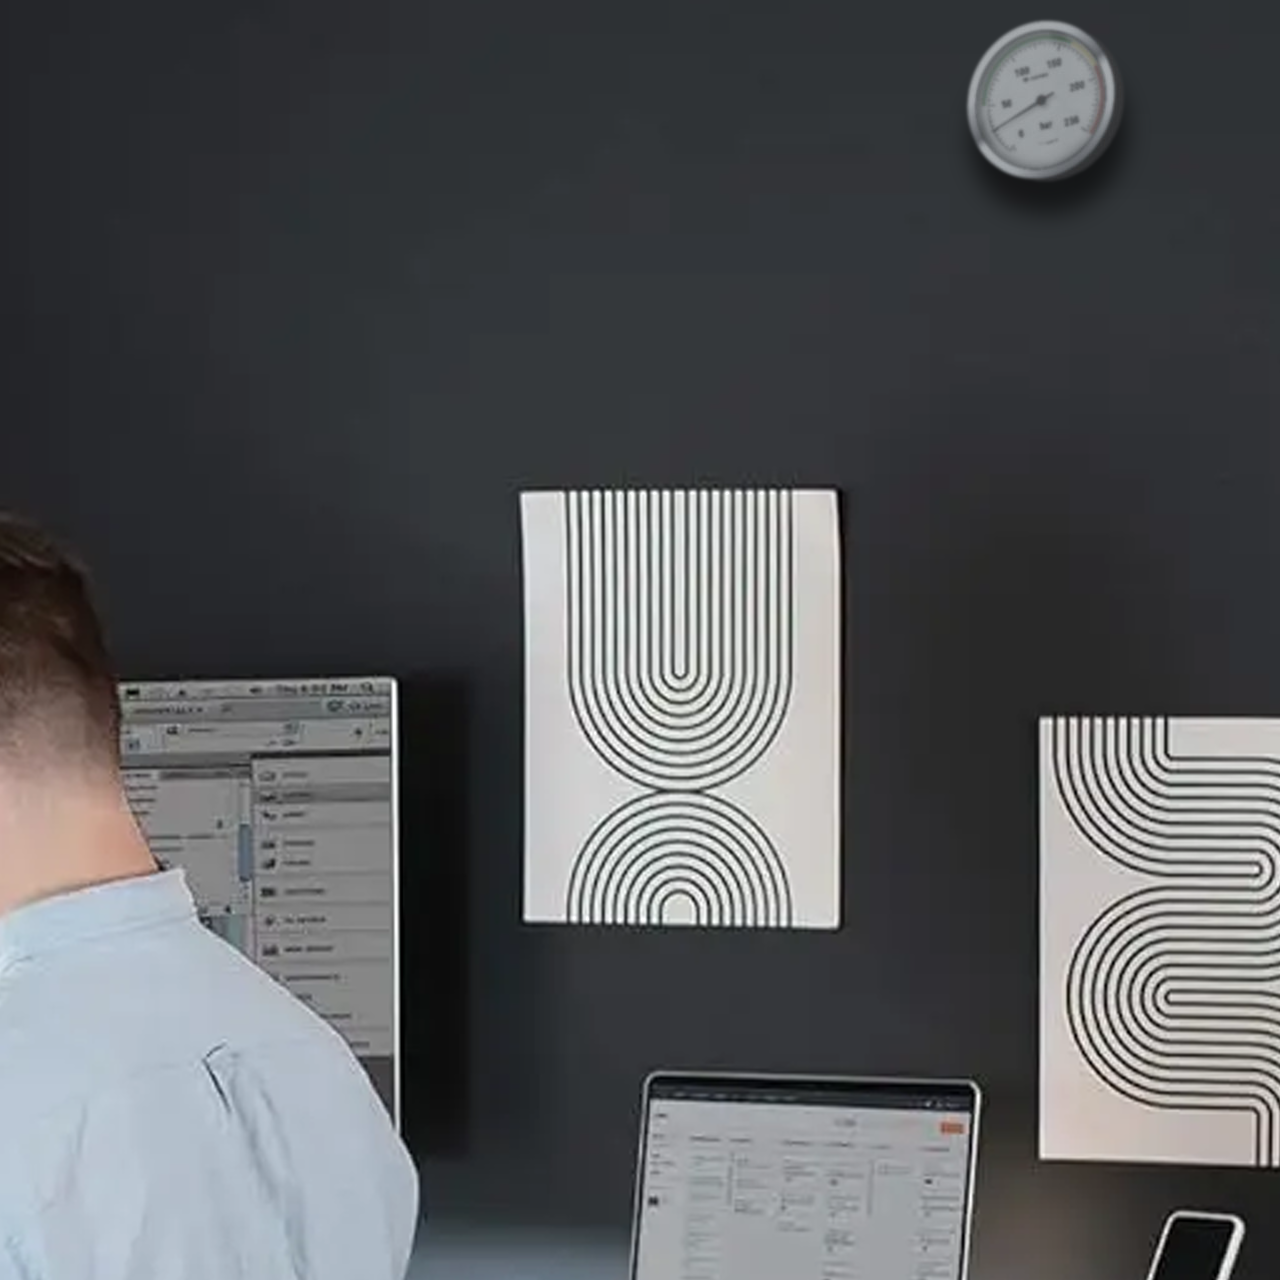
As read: 25 (bar)
